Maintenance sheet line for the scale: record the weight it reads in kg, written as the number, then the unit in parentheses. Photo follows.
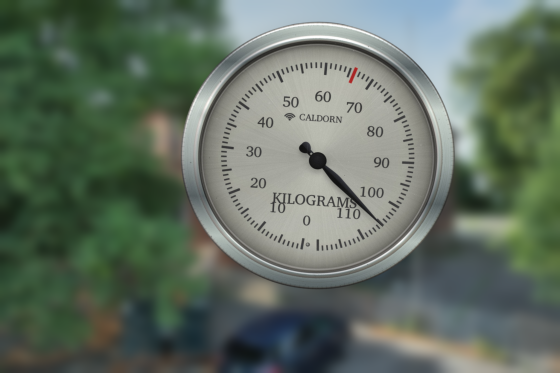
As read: 105 (kg)
